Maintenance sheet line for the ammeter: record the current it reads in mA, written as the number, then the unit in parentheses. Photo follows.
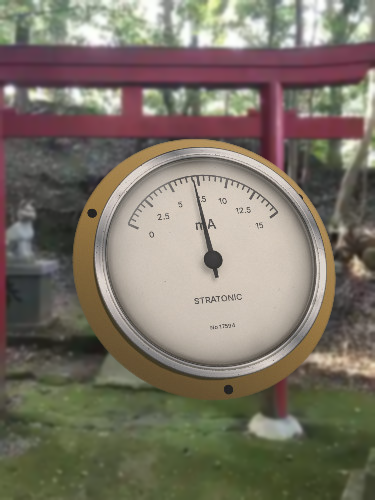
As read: 7 (mA)
